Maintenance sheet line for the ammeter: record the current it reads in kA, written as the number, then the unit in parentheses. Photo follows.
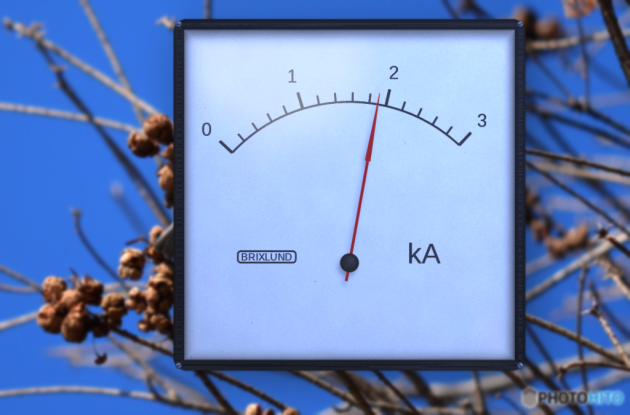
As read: 1.9 (kA)
